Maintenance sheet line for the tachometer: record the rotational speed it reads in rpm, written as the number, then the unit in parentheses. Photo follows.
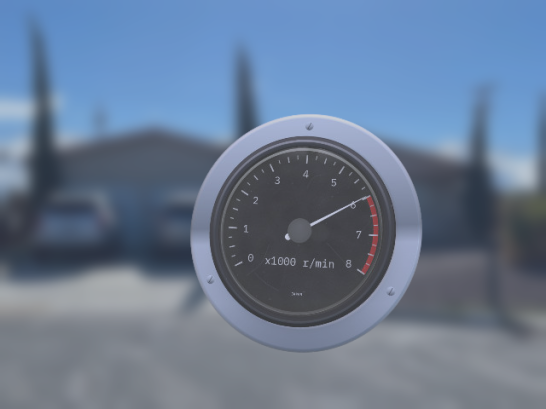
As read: 6000 (rpm)
